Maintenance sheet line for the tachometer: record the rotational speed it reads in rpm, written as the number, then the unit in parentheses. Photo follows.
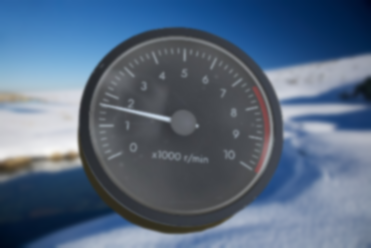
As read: 1600 (rpm)
